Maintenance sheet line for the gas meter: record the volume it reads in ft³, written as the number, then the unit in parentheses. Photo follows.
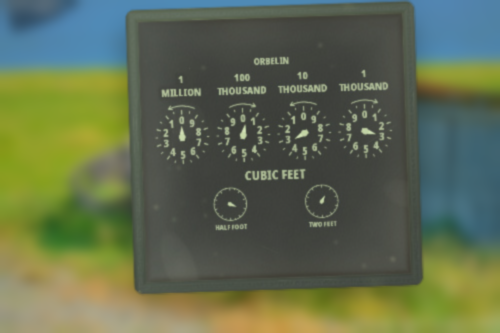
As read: 3300 (ft³)
